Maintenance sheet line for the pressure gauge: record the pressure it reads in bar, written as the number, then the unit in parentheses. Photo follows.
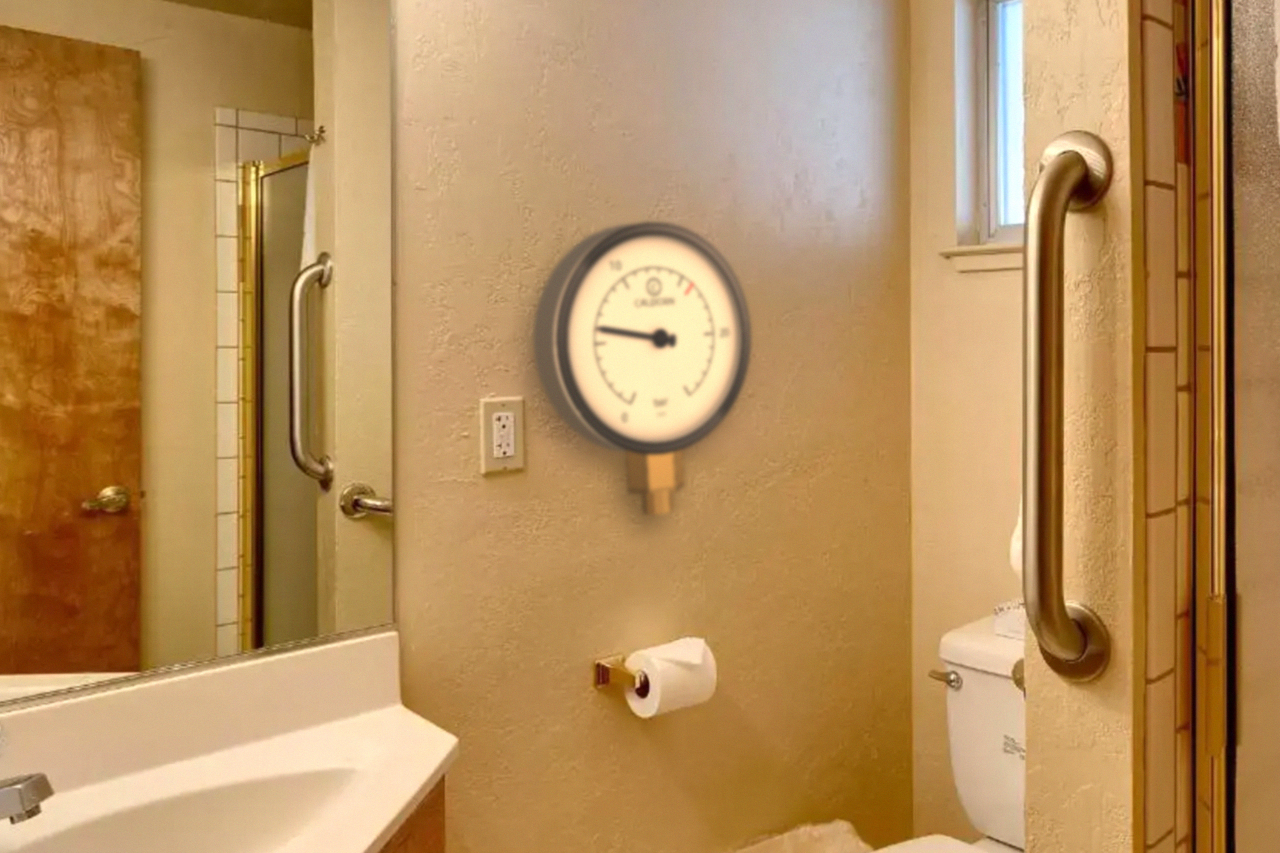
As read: 6 (bar)
